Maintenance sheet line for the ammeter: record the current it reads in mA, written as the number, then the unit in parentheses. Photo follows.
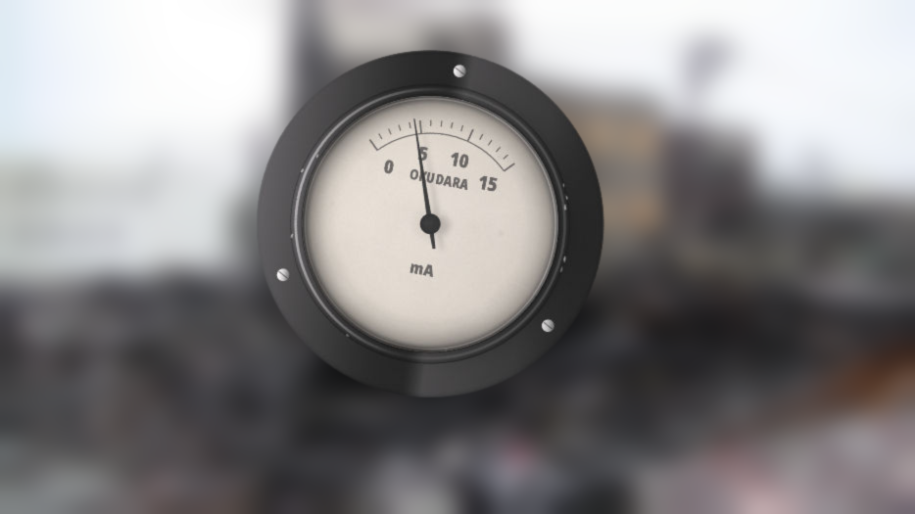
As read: 4.5 (mA)
